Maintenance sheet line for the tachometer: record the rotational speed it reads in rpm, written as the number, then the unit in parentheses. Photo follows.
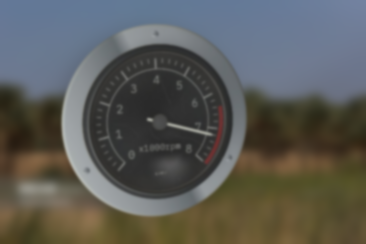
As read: 7200 (rpm)
